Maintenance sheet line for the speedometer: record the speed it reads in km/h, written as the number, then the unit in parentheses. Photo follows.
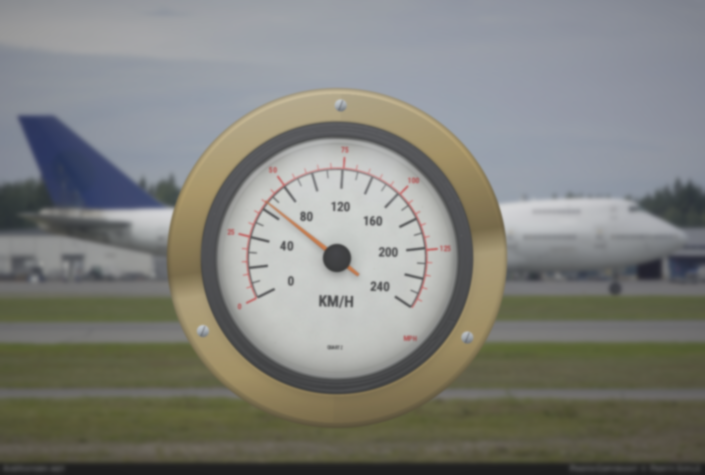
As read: 65 (km/h)
